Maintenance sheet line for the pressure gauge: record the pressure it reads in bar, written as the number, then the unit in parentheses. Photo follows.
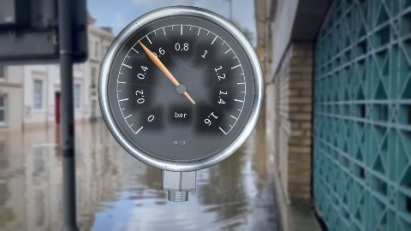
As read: 0.55 (bar)
